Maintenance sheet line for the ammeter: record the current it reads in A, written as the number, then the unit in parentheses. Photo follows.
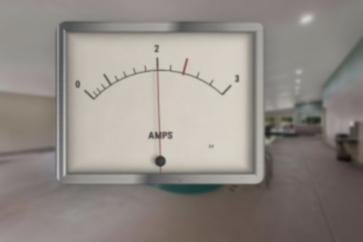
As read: 2 (A)
